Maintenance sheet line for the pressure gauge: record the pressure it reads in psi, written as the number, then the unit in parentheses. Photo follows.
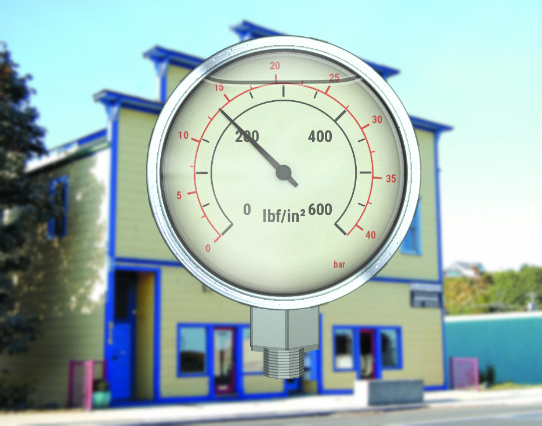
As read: 200 (psi)
